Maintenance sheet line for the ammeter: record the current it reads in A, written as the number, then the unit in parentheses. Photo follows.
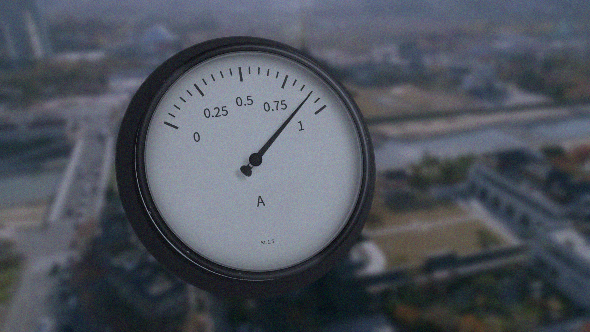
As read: 0.9 (A)
